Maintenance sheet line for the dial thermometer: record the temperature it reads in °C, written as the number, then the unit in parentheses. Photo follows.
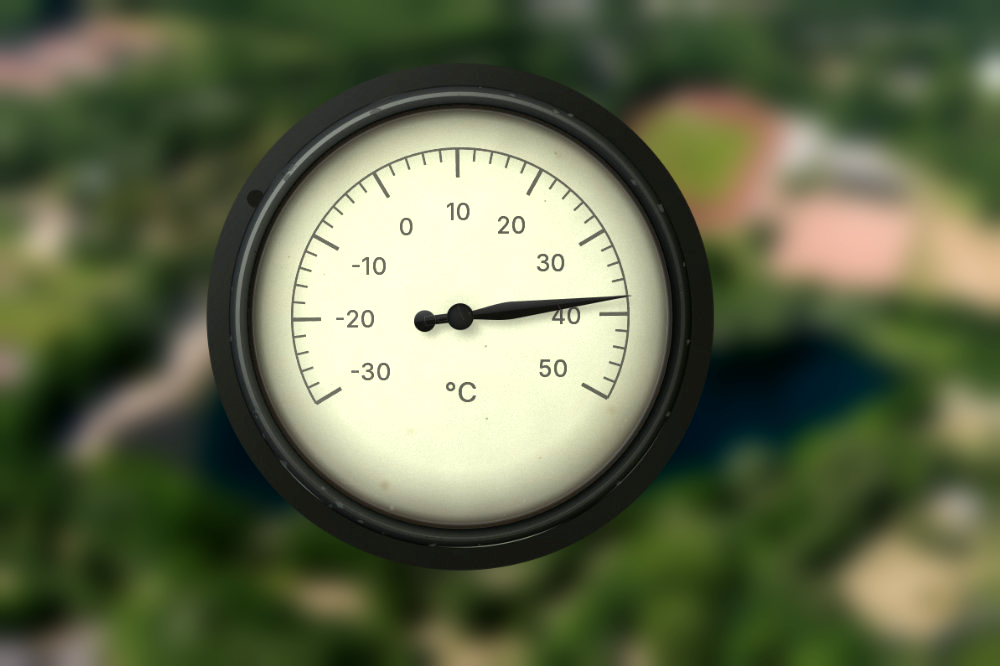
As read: 38 (°C)
